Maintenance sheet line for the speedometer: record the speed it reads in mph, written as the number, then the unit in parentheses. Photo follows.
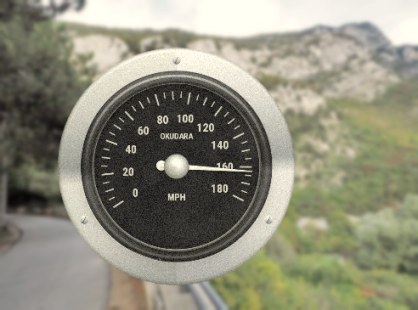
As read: 162.5 (mph)
